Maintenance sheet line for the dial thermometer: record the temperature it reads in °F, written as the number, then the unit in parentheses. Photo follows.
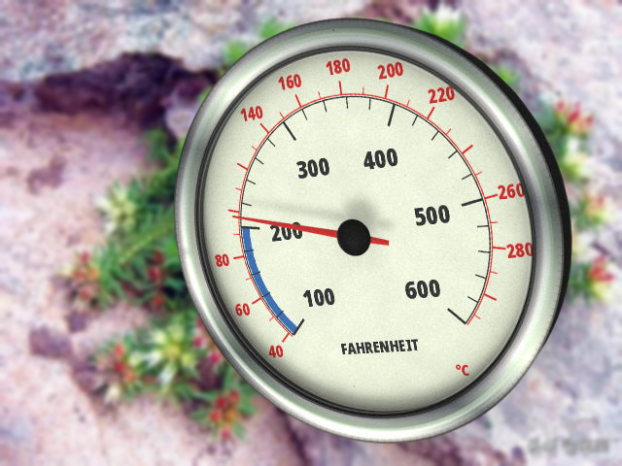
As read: 210 (°F)
